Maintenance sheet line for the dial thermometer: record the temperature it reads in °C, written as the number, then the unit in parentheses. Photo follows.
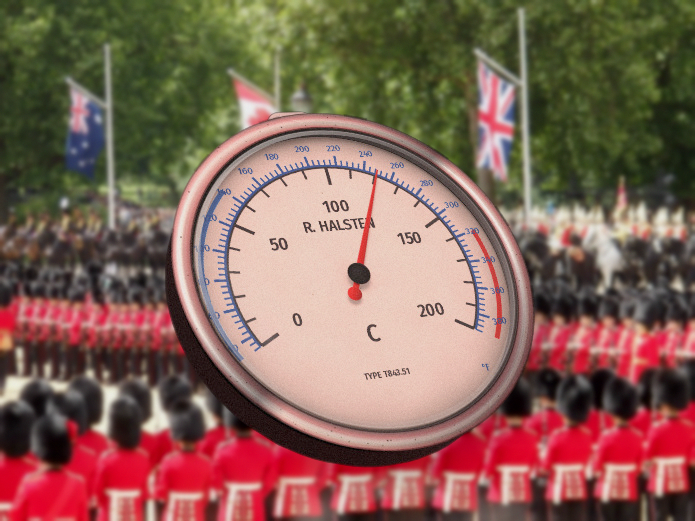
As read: 120 (°C)
